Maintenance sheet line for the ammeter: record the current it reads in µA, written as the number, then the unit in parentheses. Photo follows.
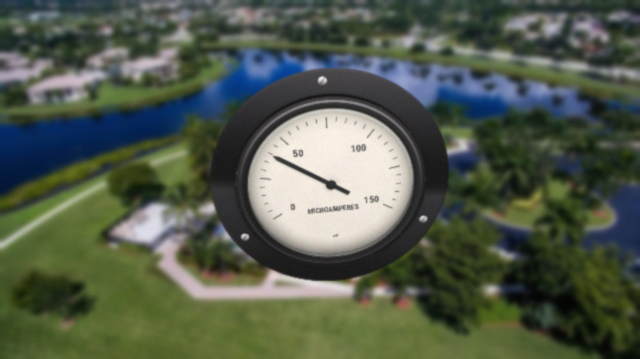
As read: 40 (µA)
